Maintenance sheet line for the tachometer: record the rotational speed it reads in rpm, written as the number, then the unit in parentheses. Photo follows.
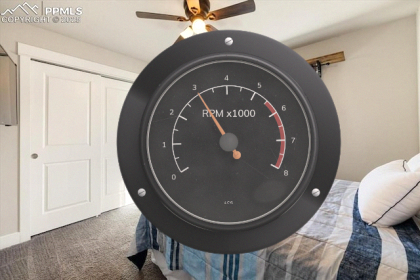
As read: 3000 (rpm)
